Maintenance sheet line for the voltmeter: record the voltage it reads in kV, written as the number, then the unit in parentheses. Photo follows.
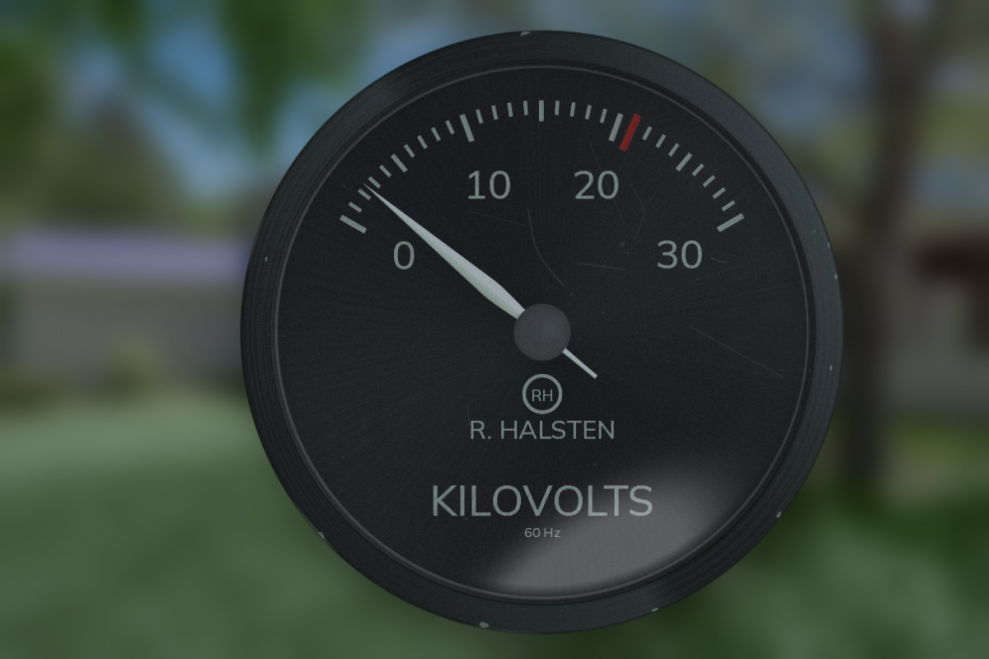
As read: 2.5 (kV)
